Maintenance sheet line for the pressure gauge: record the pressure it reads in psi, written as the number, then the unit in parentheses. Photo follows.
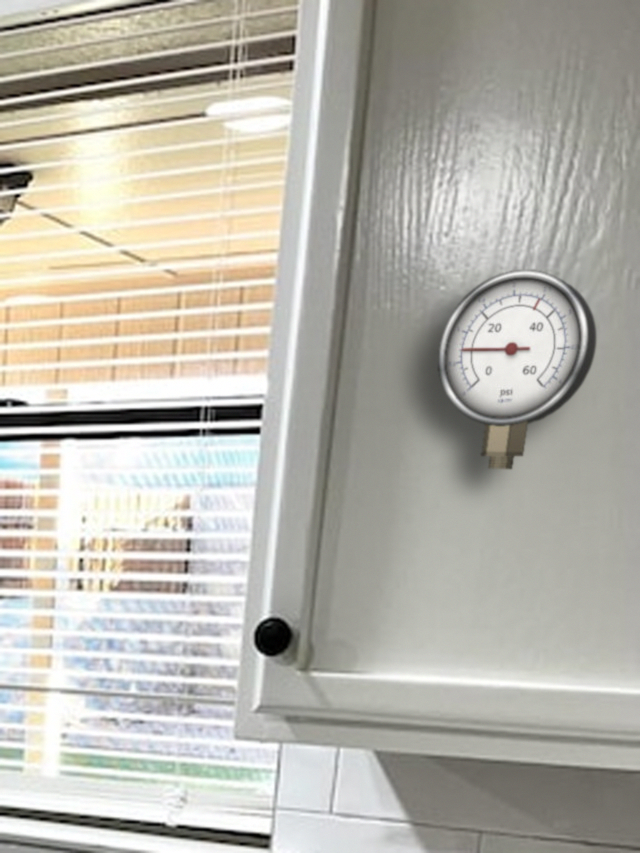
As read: 10 (psi)
